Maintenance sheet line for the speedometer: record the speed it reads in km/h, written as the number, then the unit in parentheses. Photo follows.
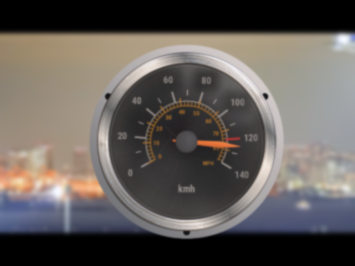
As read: 125 (km/h)
